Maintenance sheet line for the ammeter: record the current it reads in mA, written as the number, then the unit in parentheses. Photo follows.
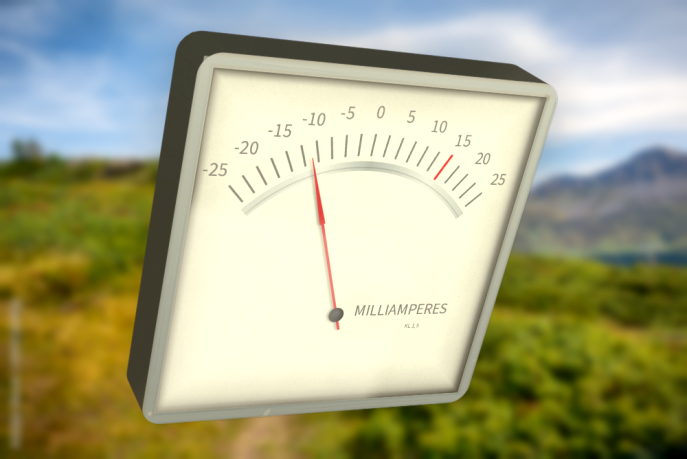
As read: -11.25 (mA)
